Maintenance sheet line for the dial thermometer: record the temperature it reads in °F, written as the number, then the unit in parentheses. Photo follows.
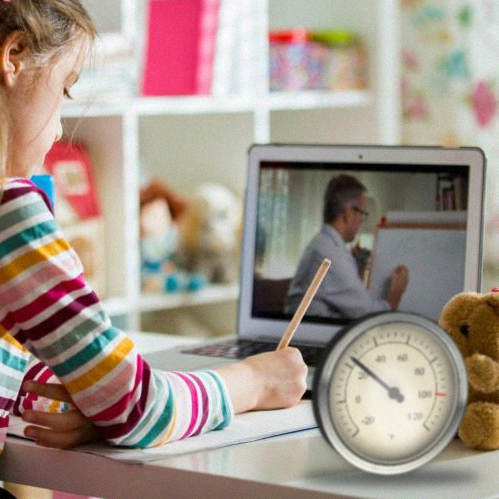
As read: 24 (°F)
